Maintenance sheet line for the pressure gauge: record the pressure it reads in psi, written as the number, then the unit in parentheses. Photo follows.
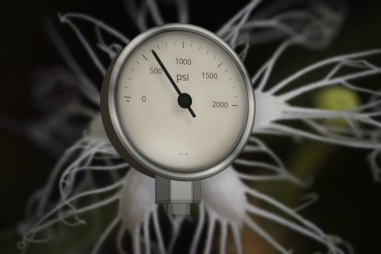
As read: 600 (psi)
